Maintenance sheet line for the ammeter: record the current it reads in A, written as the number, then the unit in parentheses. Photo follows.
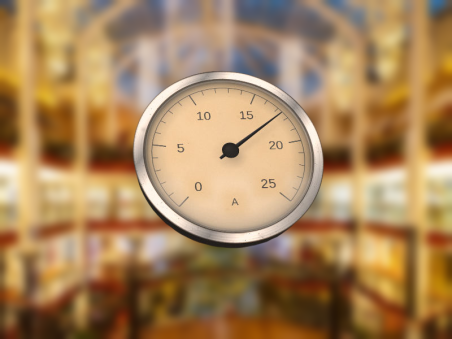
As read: 17.5 (A)
